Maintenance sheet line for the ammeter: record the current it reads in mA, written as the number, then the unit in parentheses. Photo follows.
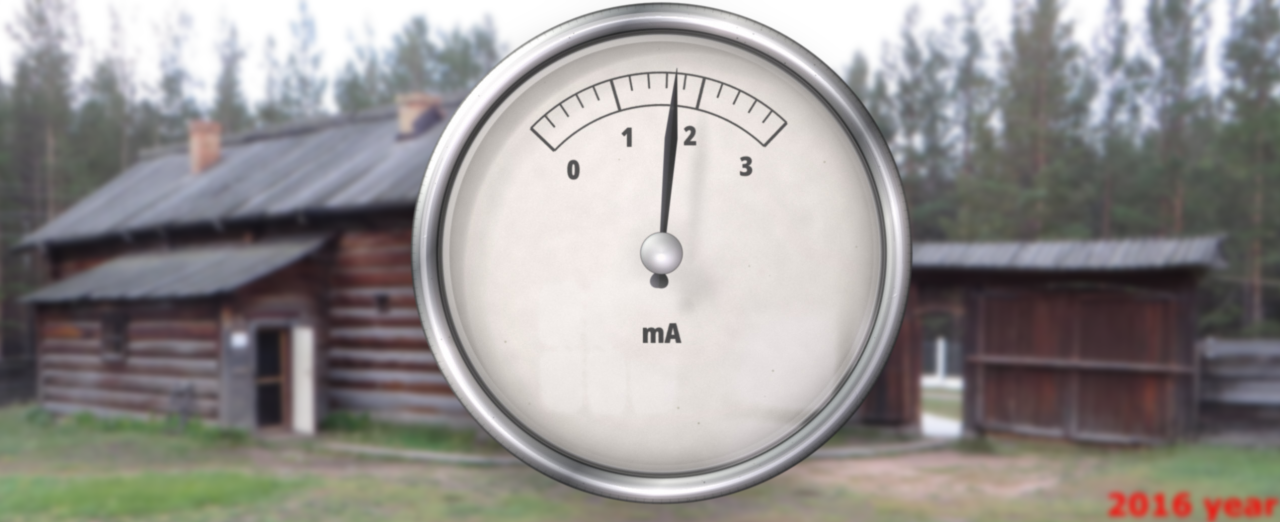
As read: 1.7 (mA)
